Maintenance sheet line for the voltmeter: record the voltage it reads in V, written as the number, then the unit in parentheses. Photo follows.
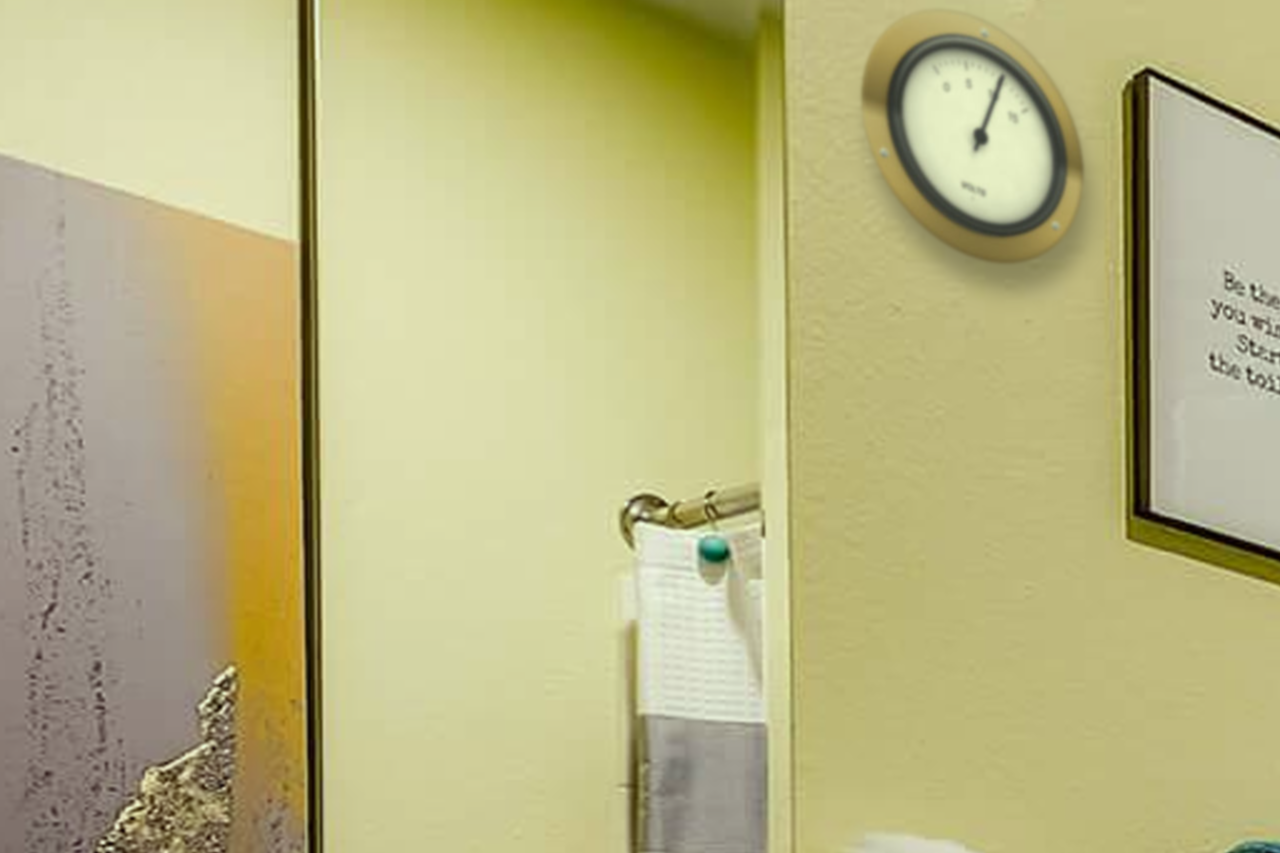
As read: 10 (V)
